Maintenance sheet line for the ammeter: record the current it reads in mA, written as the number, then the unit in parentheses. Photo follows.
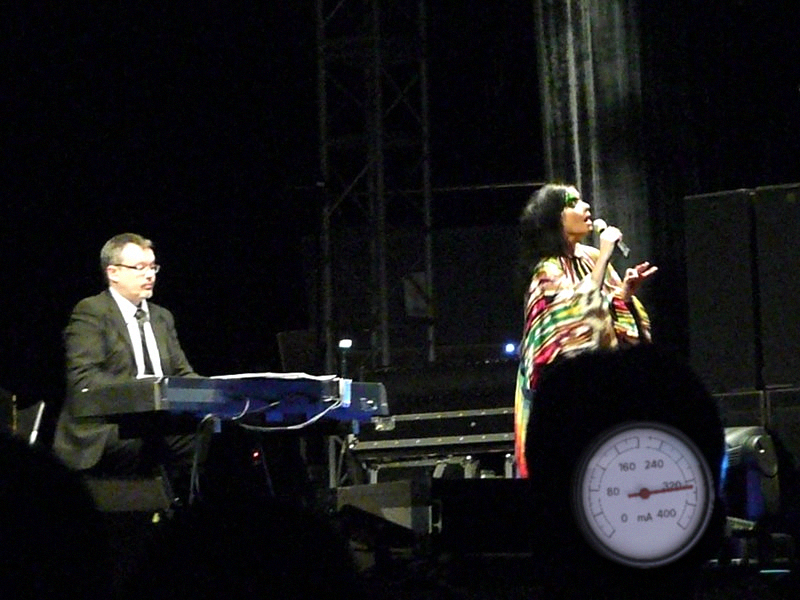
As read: 330 (mA)
